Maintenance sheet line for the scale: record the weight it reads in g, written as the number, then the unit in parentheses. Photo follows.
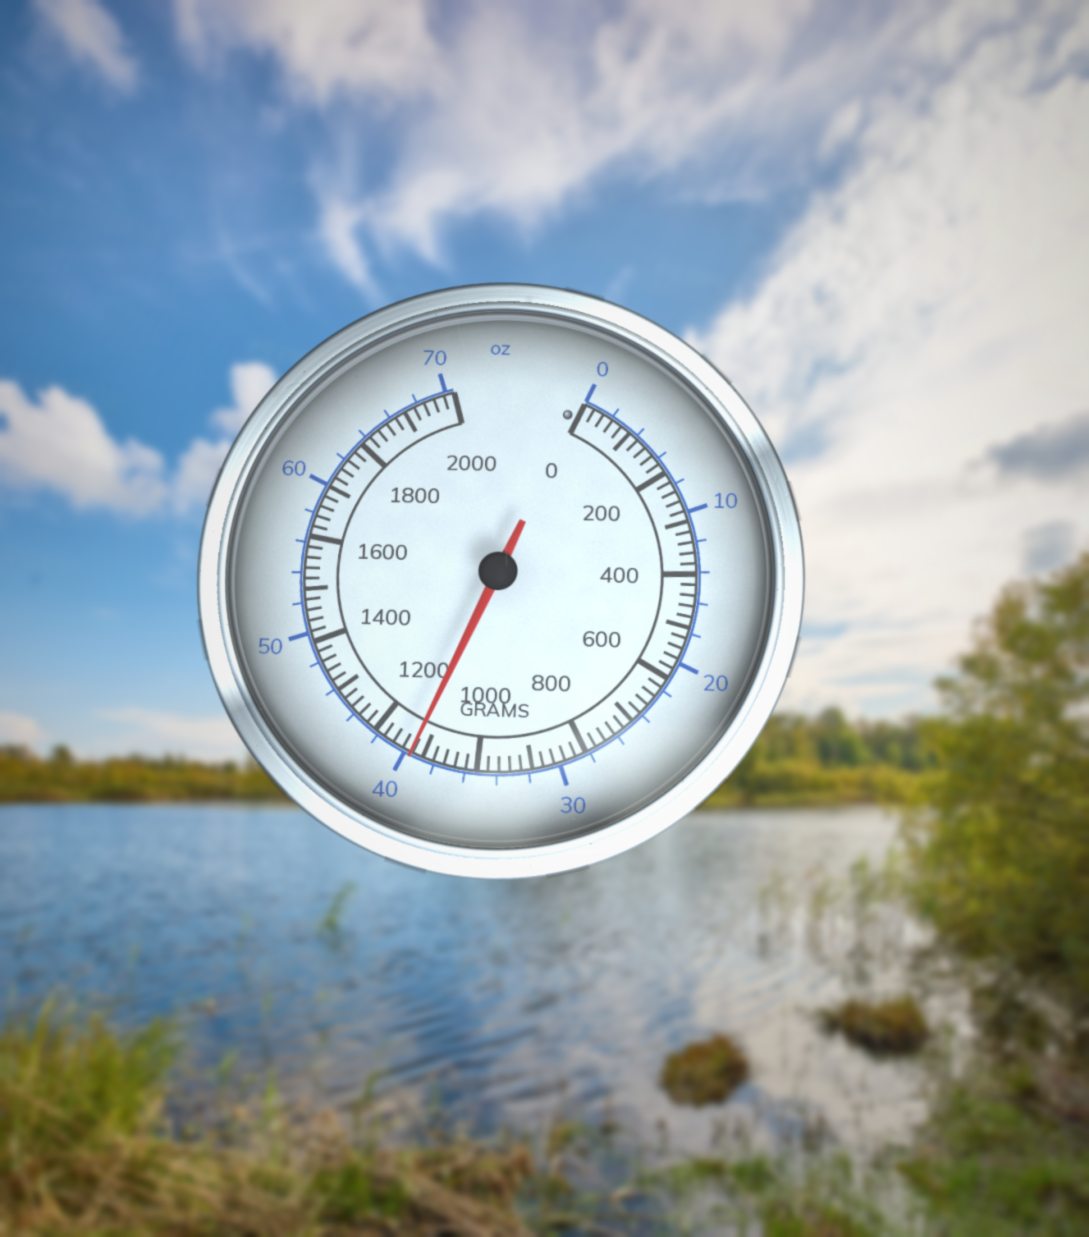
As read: 1120 (g)
